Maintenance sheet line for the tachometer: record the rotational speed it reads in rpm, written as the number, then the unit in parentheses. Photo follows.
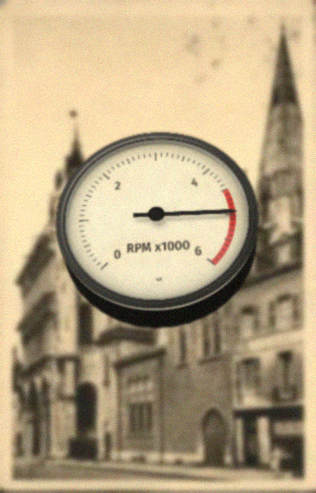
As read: 5000 (rpm)
